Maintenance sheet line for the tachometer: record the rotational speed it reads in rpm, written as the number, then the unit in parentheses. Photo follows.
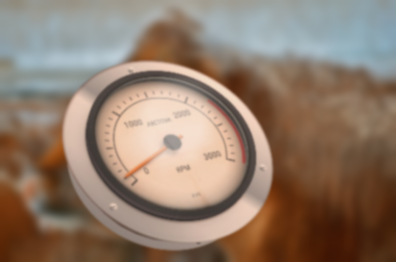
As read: 100 (rpm)
